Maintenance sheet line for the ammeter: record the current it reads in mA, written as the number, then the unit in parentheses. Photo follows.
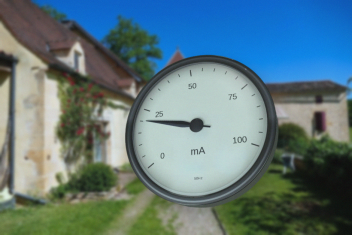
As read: 20 (mA)
